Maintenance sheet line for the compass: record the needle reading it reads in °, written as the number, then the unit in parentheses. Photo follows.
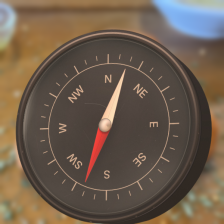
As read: 200 (°)
